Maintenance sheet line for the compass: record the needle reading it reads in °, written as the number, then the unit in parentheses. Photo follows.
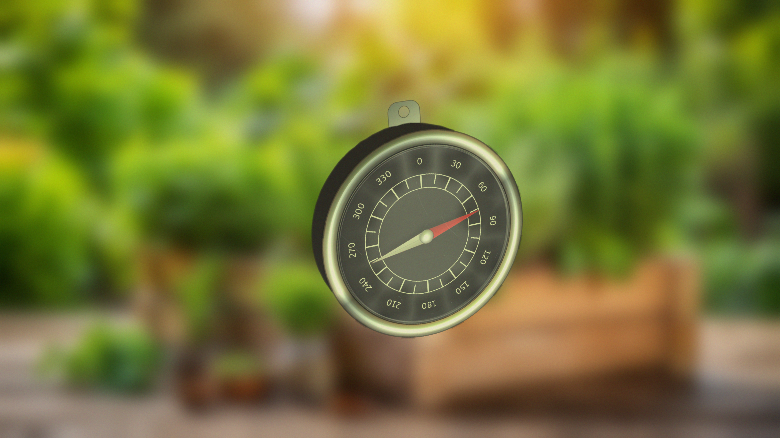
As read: 75 (°)
